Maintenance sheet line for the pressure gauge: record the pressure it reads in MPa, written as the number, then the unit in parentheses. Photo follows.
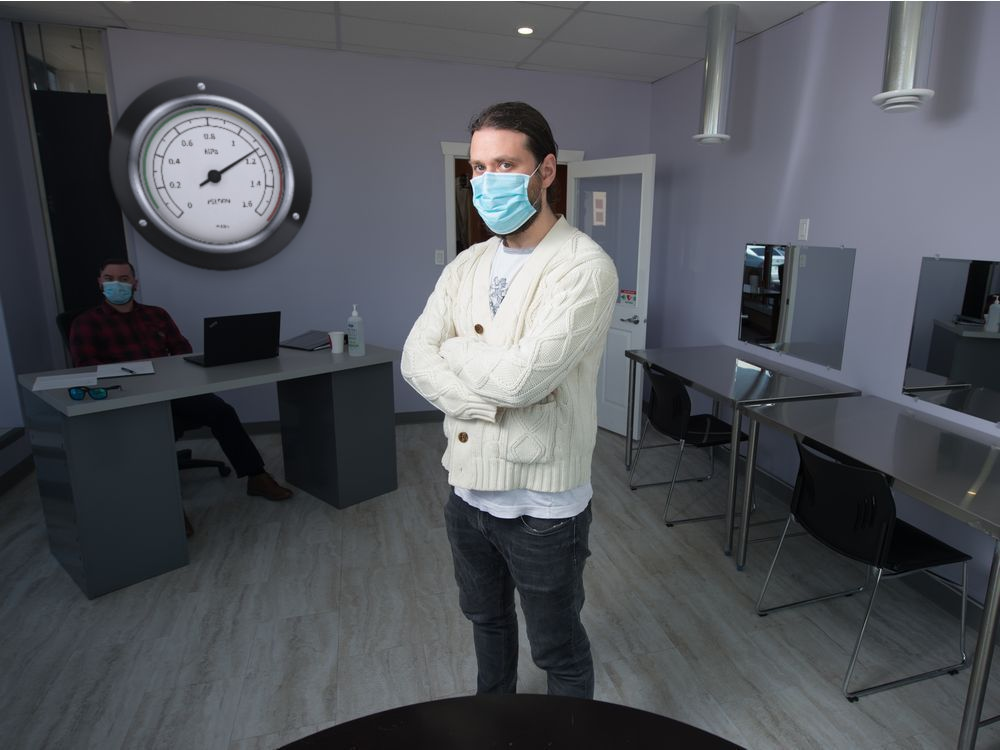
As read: 1.15 (MPa)
